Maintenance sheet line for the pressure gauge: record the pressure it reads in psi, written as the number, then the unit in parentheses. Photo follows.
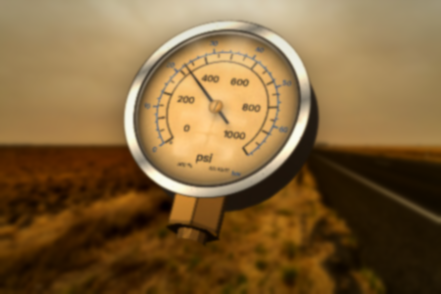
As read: 325 (psi)
